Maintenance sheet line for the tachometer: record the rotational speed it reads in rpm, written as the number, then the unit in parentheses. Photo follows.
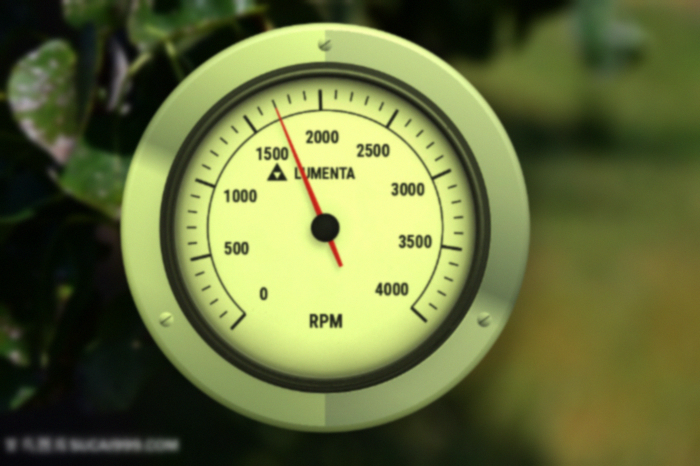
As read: 1700 (rpm)
